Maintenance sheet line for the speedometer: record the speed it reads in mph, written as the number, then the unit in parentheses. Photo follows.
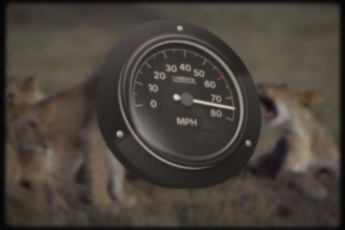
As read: 75 (mph)
